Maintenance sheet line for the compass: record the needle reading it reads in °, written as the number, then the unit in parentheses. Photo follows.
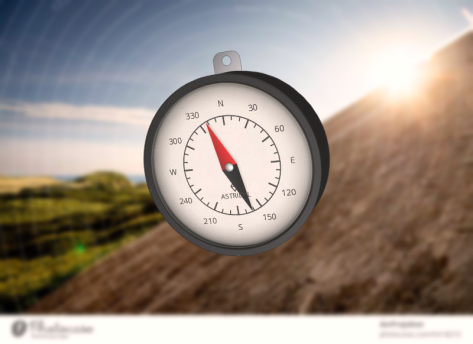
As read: 340 (°)
